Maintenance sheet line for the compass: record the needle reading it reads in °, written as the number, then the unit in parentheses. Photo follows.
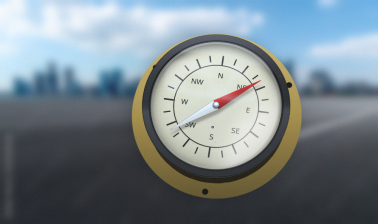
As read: 52.5 (°)
